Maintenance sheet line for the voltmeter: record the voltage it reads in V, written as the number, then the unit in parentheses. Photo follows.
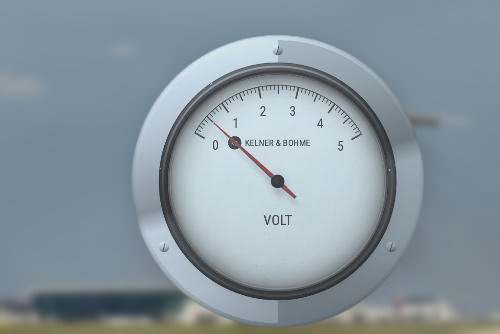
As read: 0.5 (V)
